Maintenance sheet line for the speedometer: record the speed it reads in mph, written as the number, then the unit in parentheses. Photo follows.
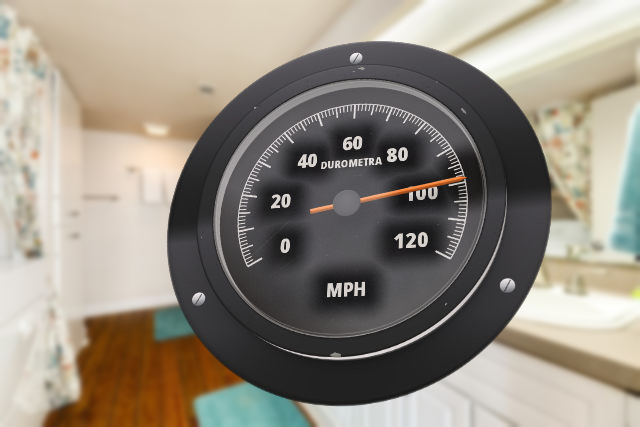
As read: 100 (mph)
